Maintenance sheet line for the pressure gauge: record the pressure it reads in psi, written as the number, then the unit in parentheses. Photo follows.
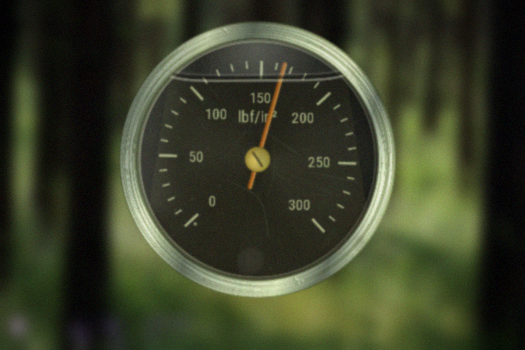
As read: 165 (psi)
